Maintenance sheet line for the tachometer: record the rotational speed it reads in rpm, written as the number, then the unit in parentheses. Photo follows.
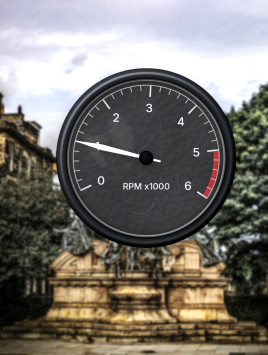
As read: 1000 (rpm)
